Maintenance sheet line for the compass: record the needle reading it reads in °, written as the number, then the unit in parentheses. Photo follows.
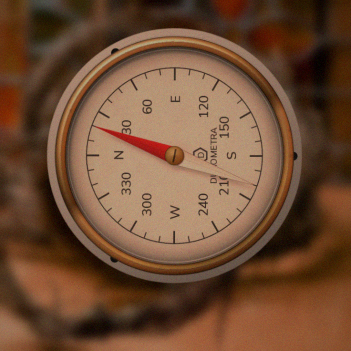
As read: 20 (°)
